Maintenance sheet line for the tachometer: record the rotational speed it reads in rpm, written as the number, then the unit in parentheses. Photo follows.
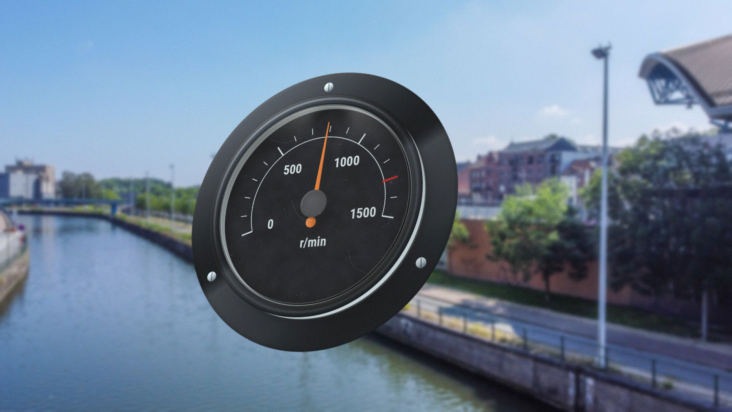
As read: 800 (rpm)
